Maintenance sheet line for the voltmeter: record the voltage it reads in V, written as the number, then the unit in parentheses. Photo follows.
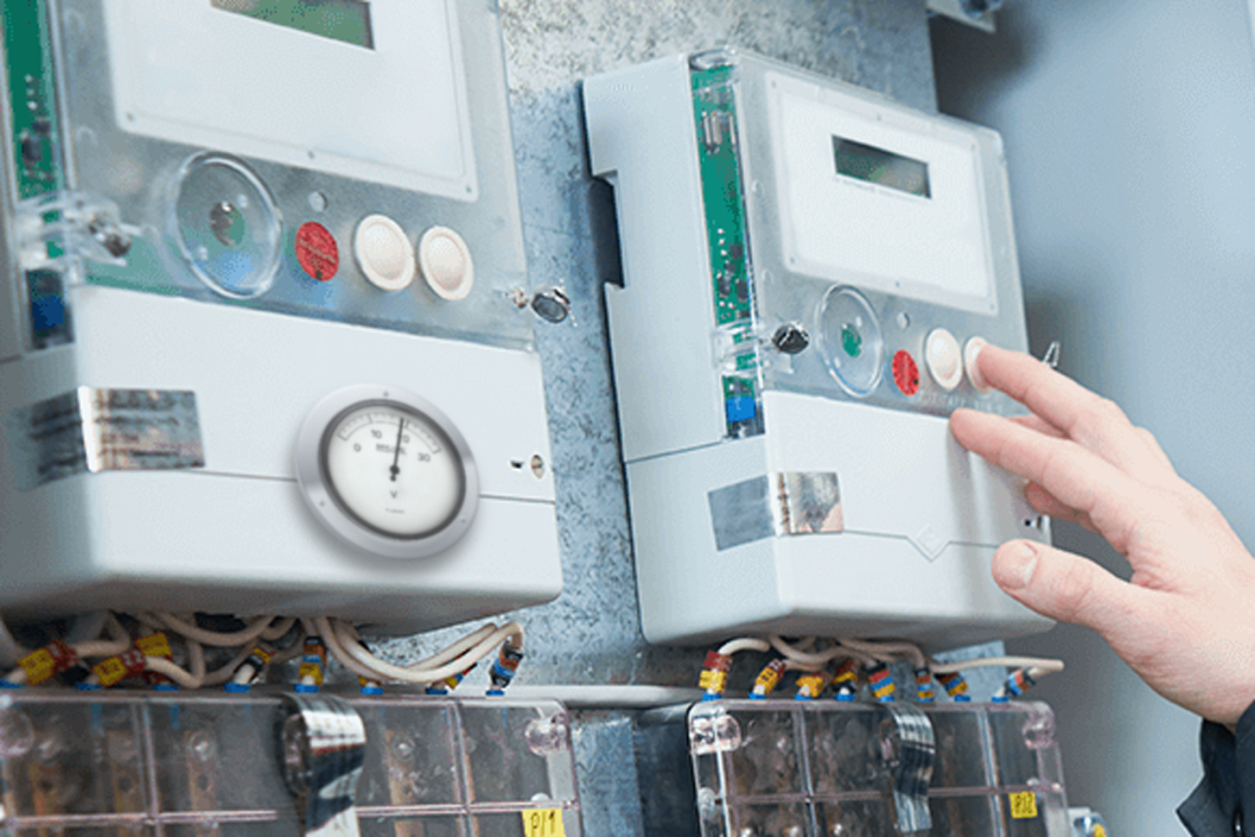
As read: 18 (V)
